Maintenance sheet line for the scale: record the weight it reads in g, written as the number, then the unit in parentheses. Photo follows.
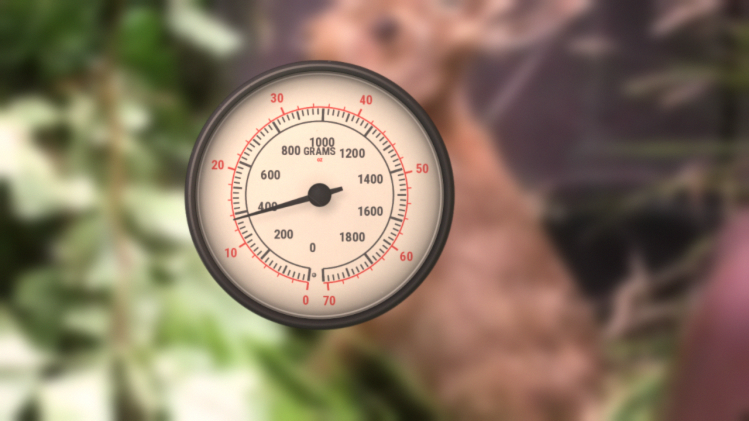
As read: 380 (g)
